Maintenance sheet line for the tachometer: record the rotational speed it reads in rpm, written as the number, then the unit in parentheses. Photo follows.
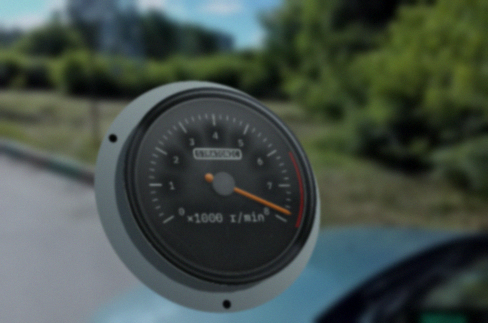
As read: 7800 (rpm)
